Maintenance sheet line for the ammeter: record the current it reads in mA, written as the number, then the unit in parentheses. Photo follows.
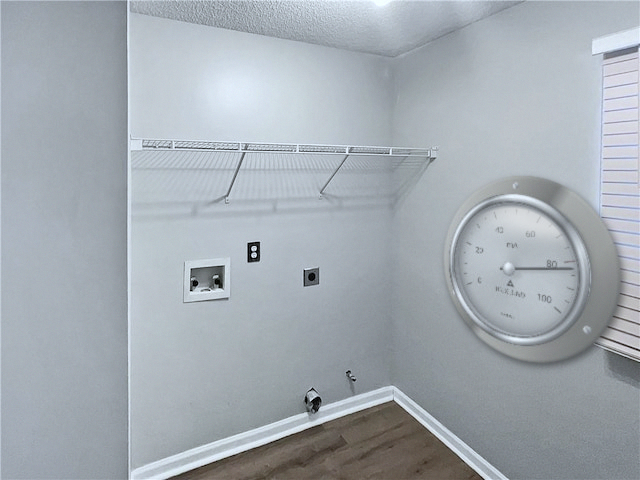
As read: 82.5 (mA)
